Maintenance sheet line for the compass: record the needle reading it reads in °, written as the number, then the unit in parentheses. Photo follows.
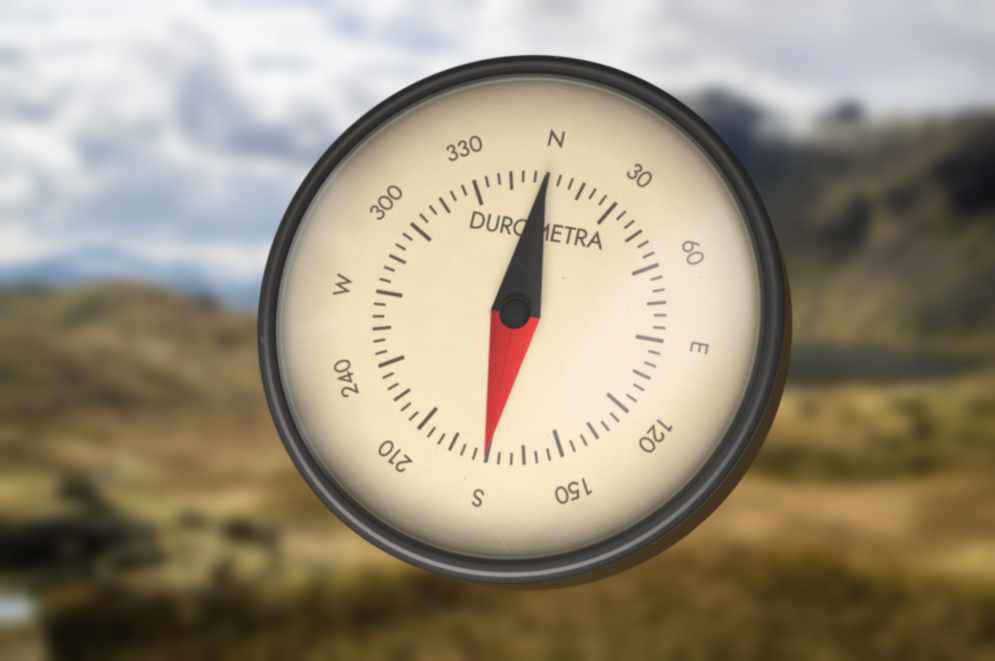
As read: 180 (°)
